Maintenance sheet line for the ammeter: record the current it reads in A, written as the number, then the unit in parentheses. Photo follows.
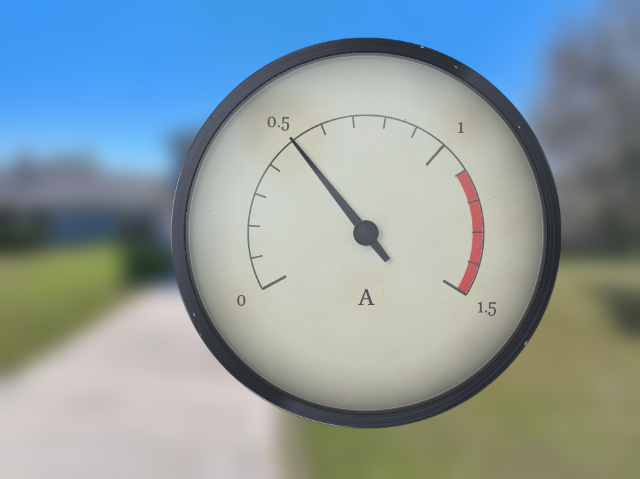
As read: 0.5 (A)
